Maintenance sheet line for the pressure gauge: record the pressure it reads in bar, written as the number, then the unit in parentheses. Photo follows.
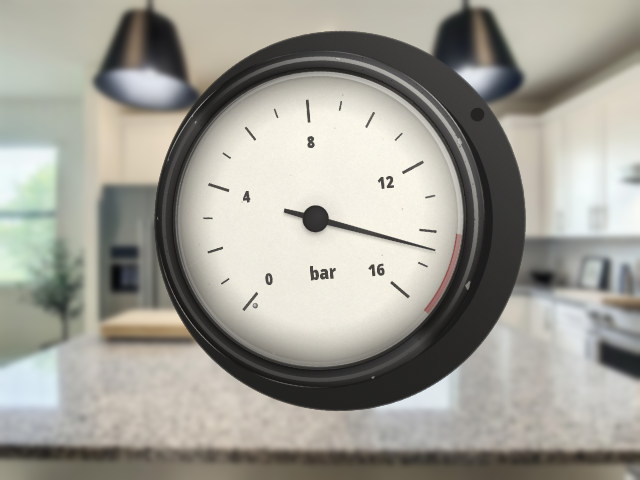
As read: 14.5 (bar)
